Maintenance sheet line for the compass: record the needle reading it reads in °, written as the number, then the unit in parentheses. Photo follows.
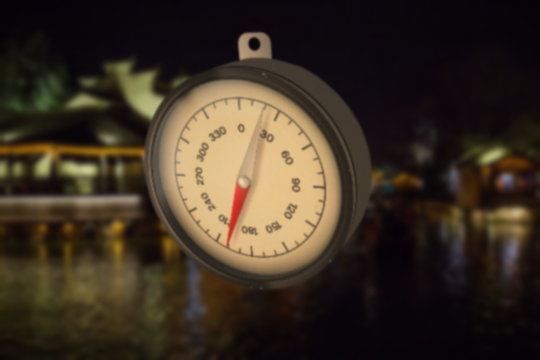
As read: 200 (°)
